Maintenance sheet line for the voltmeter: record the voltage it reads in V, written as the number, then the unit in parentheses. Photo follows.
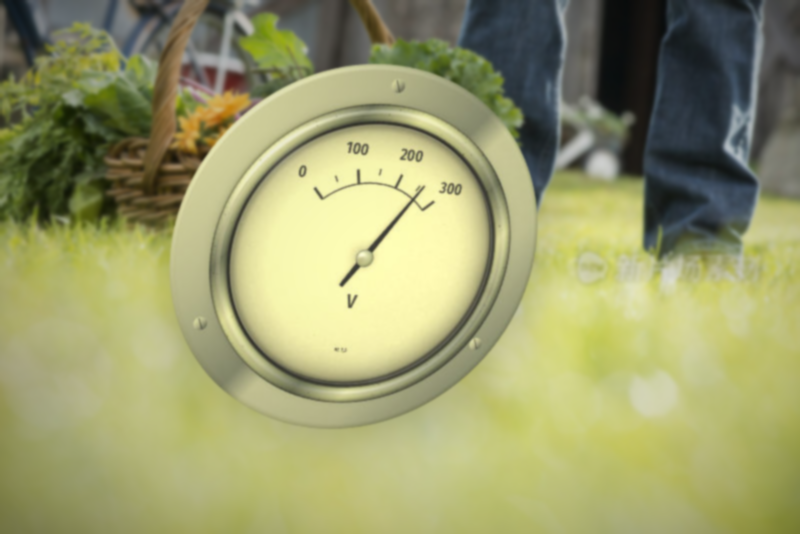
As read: 250 (V)
